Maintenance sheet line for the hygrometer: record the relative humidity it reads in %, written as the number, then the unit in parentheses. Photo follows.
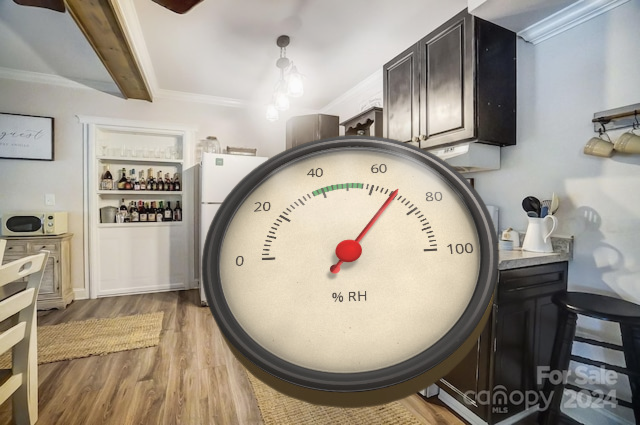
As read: 70 (%)
